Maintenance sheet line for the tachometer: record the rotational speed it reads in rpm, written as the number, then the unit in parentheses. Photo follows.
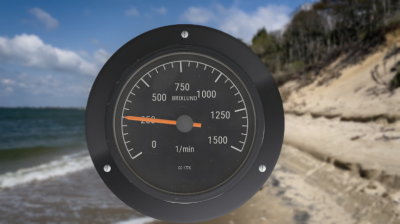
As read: 250 (rpm)
